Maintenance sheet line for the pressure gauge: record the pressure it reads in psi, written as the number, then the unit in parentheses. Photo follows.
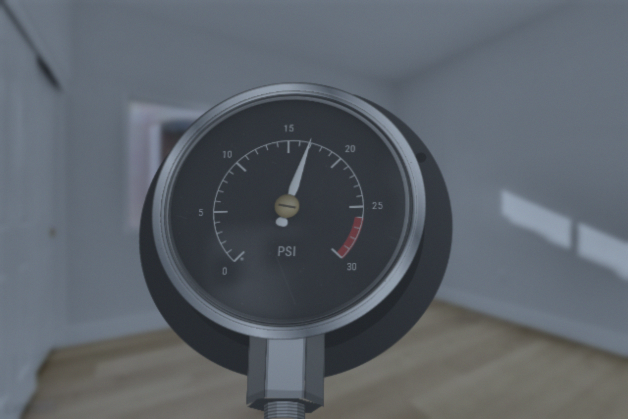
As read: 17 (psi)
